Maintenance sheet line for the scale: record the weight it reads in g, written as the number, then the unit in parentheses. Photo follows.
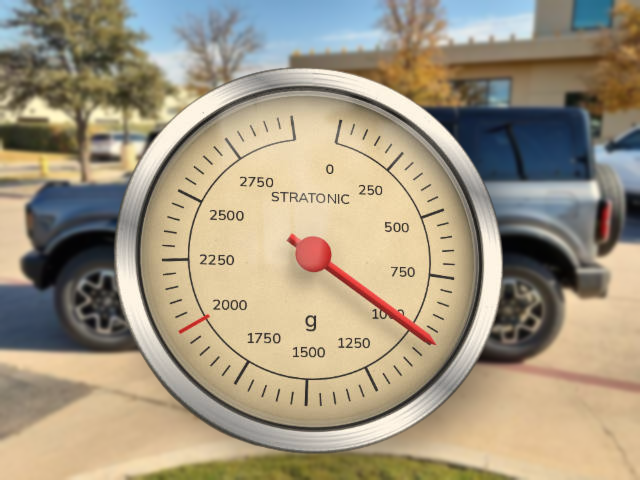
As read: 1000 (g)
